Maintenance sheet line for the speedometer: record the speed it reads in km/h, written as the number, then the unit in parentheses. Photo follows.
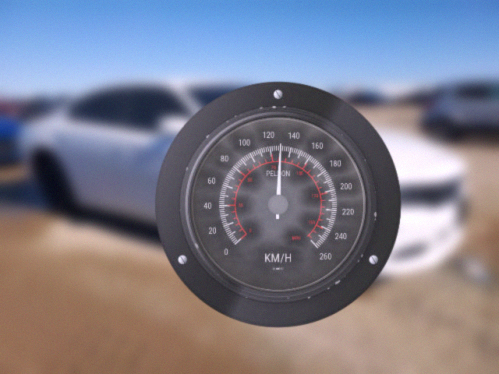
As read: 130 (km/h)
